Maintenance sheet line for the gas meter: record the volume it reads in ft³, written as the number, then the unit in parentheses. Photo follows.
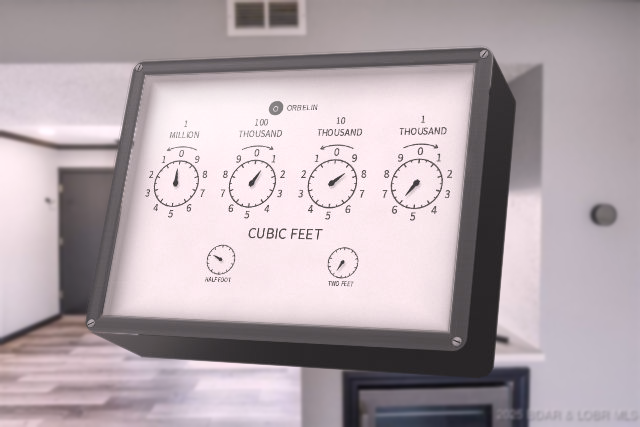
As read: 8600 (ft³)
